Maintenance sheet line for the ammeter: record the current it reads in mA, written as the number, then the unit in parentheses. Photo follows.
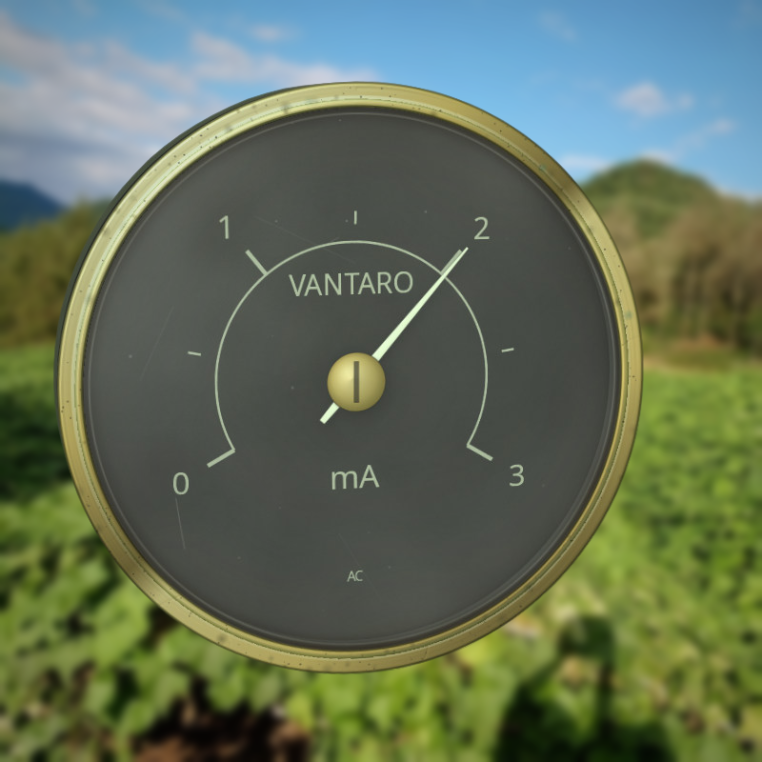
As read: 2 (mA)
